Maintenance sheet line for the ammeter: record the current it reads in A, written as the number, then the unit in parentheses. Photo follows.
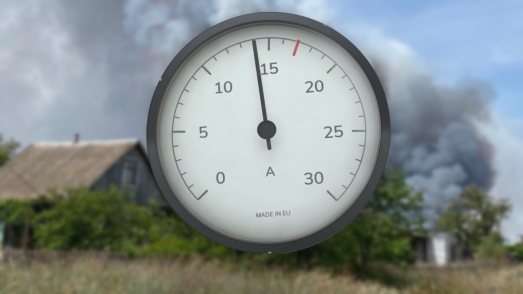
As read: 14 (A)
